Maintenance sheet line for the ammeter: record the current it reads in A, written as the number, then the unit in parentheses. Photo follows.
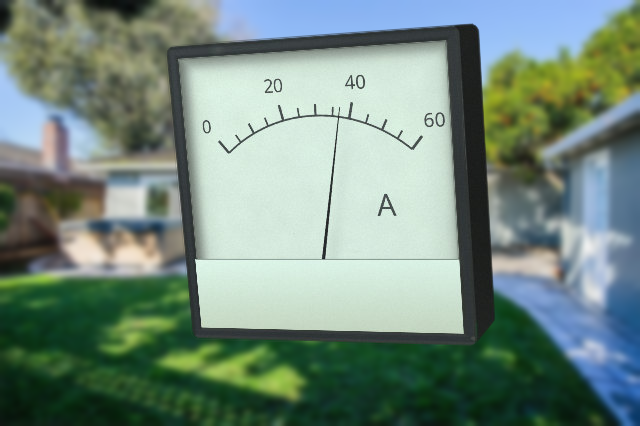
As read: 37.5 (A)
